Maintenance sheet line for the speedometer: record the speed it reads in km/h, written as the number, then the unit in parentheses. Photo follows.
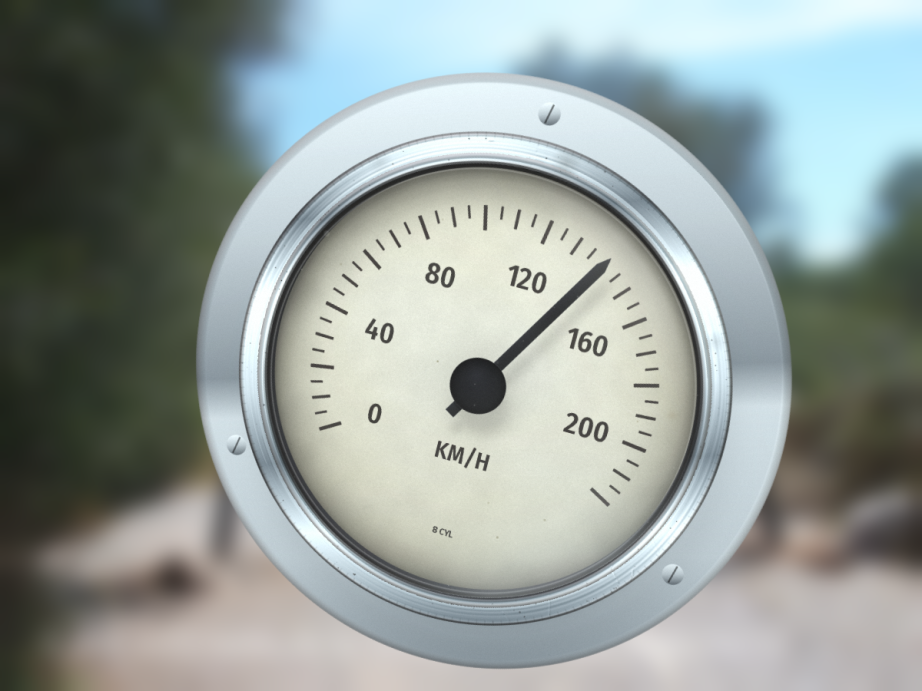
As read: 140 (km/h)
